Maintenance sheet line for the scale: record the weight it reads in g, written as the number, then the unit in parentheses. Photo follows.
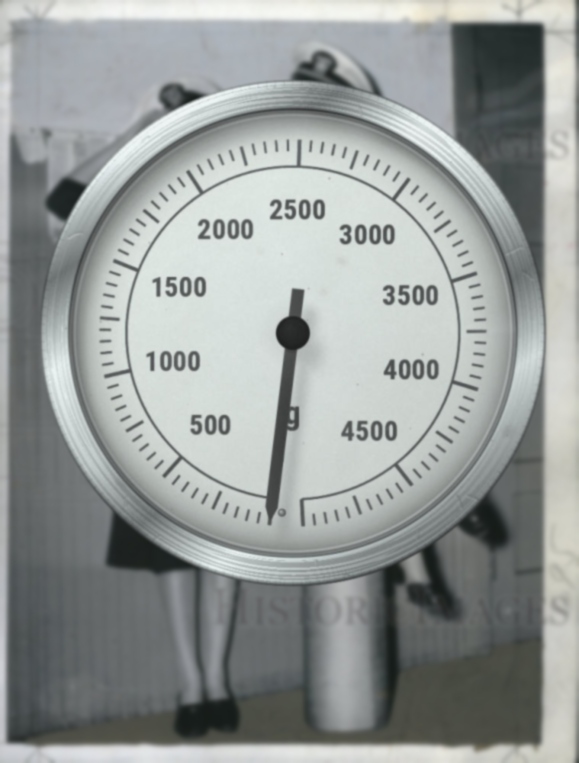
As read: 0 (g)
